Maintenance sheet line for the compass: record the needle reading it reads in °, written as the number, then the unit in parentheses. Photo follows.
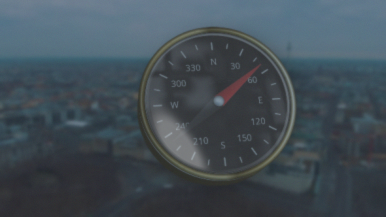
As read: 52.5 (°)
